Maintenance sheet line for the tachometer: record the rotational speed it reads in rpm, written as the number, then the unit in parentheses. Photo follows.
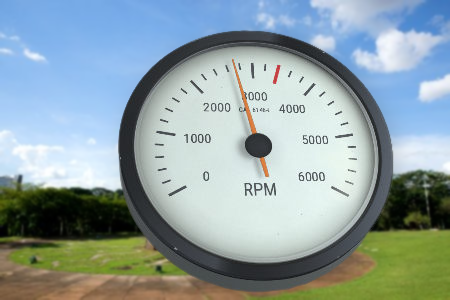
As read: 2700 (rpm)
